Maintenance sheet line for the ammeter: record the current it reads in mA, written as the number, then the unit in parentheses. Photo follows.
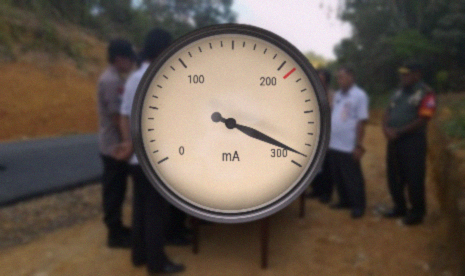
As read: 290 (mA)
